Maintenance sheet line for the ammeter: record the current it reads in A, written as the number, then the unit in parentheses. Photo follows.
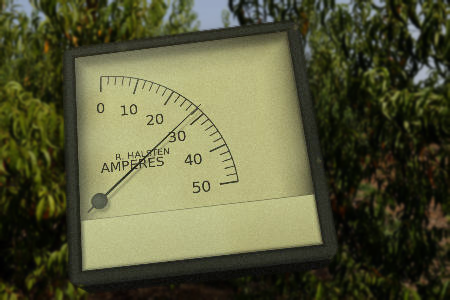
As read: 28 (A)
